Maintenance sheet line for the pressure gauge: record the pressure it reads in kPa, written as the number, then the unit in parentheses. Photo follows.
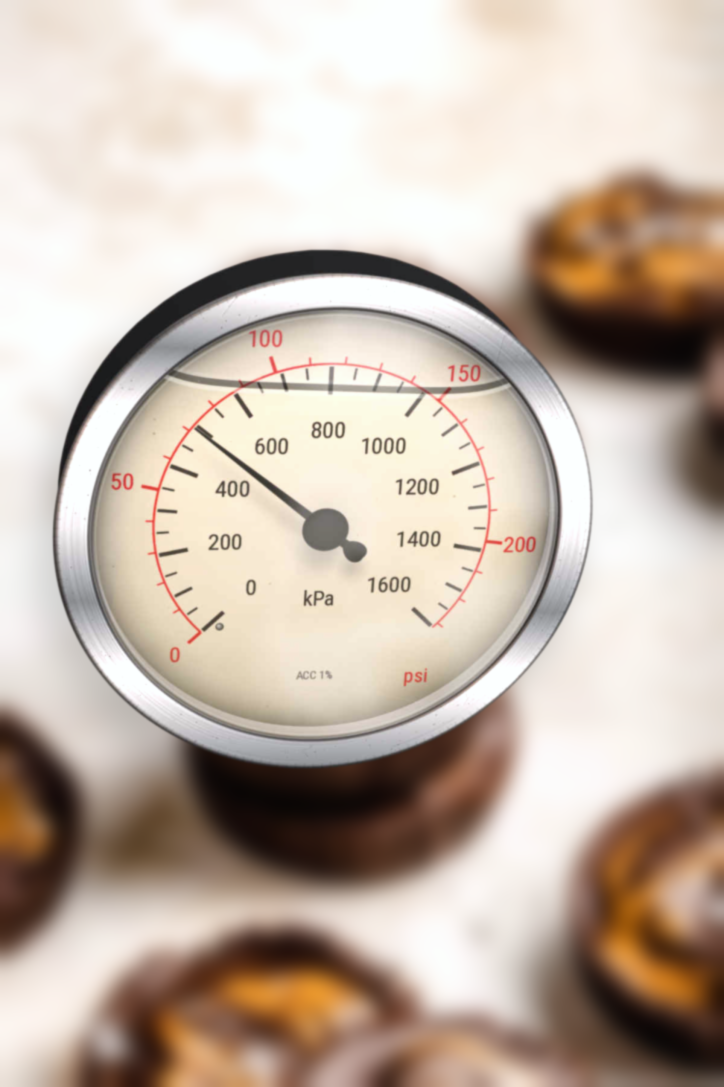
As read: 500 (kPa)
